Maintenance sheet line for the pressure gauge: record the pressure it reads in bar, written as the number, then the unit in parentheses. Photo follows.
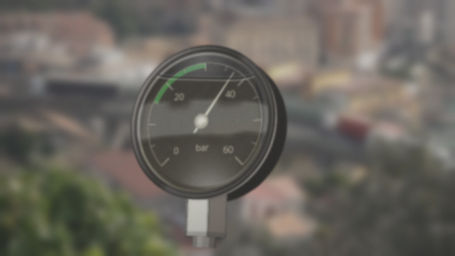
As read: 37.5 (bar)
